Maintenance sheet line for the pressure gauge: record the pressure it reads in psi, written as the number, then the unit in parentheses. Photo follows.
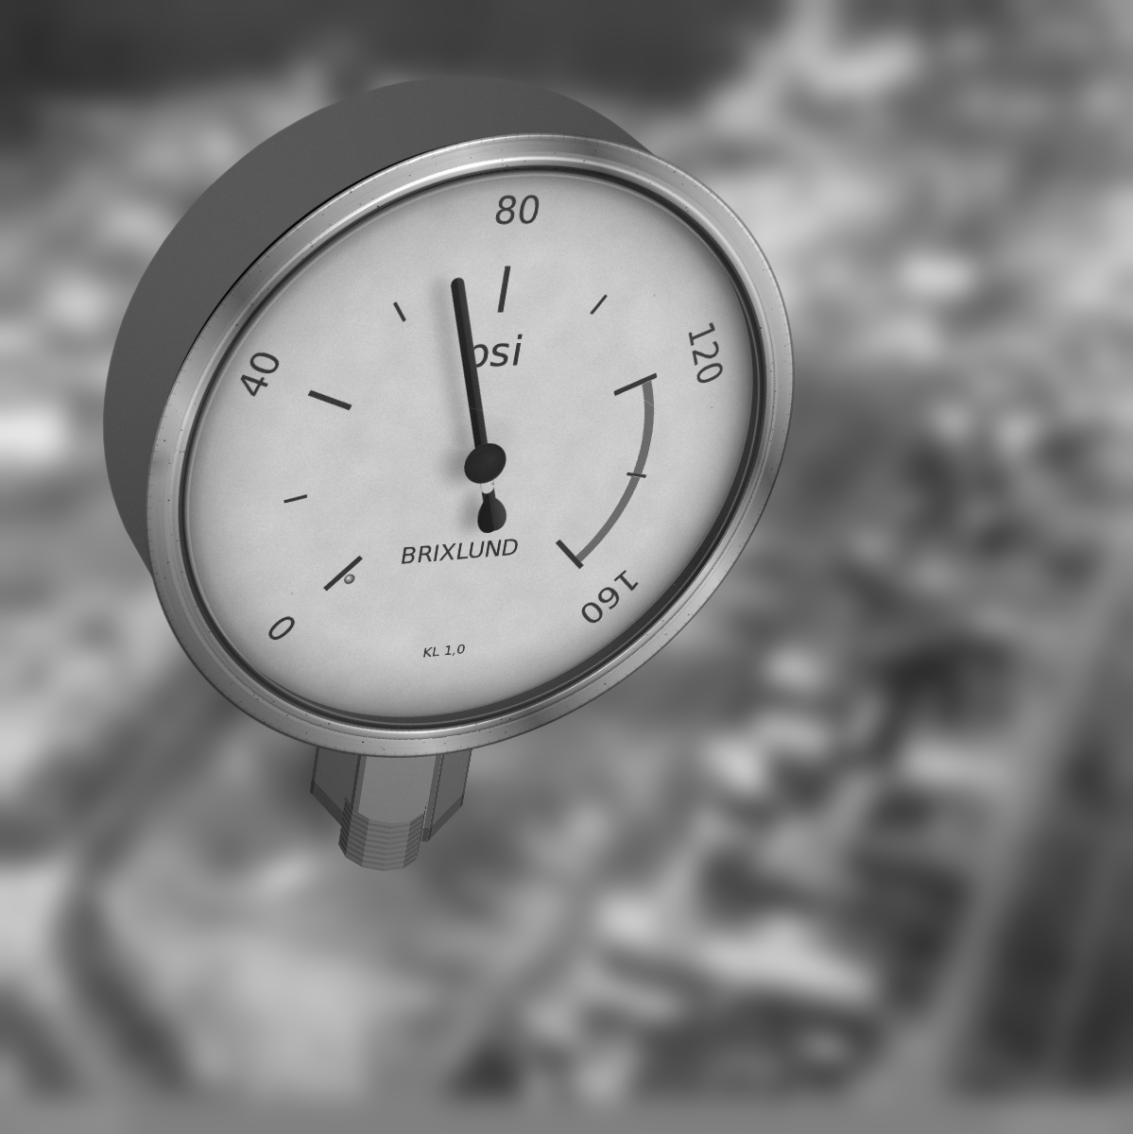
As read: 70 (psi)
